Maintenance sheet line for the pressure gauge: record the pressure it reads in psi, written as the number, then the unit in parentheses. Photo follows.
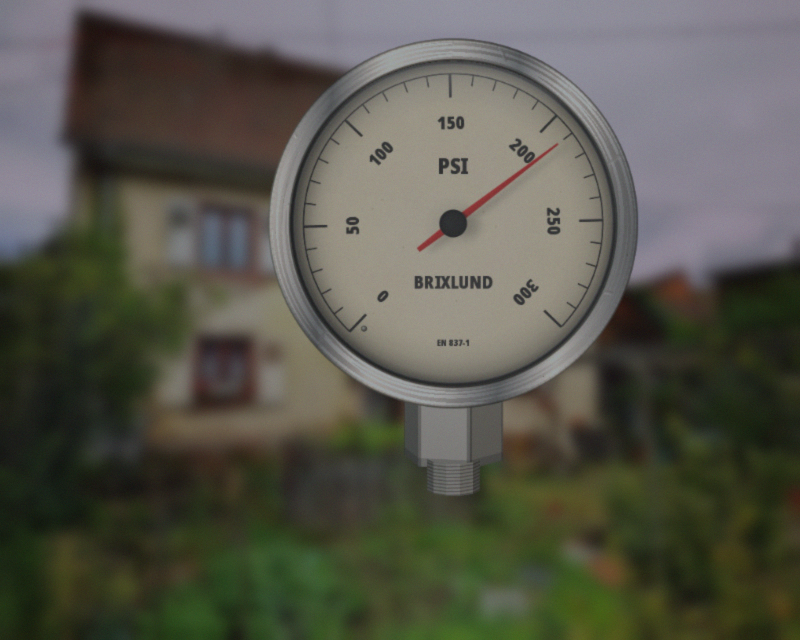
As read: 210 (psi)
